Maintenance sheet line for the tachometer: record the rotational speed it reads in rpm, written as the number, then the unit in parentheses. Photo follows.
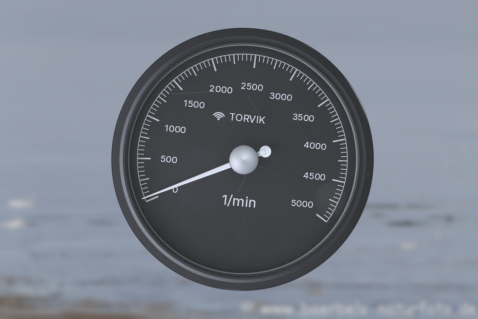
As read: 50 (rpm)
